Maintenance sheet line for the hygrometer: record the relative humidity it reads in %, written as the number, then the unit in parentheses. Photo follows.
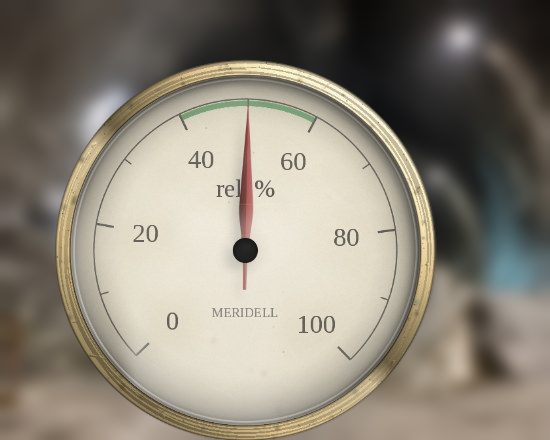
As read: 50 (%)
